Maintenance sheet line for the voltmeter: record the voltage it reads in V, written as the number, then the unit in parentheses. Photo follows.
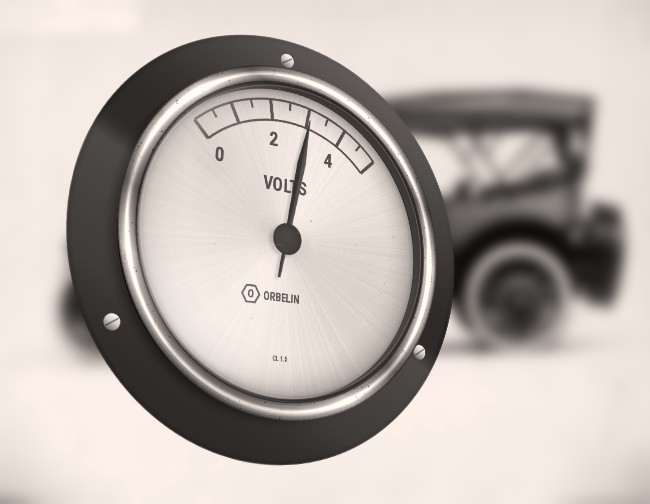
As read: 3 (V)
